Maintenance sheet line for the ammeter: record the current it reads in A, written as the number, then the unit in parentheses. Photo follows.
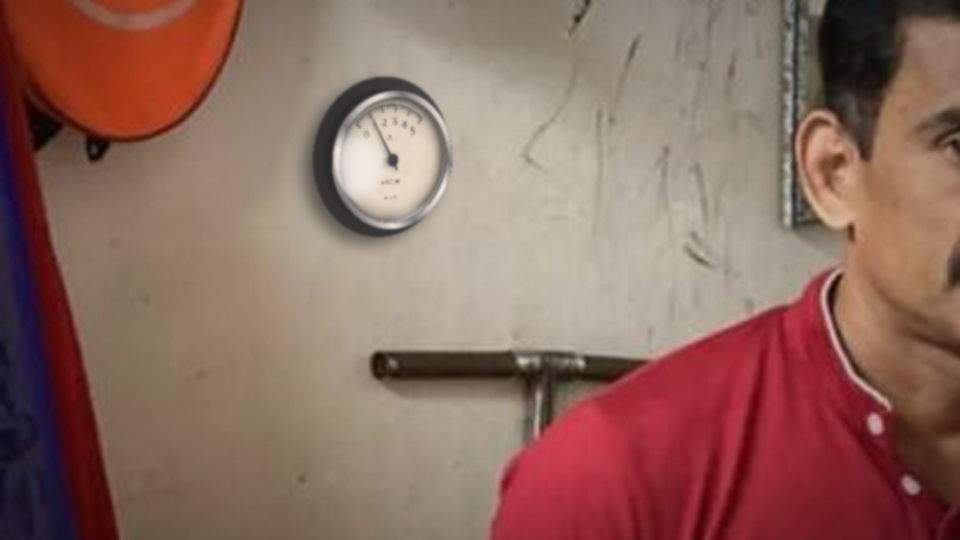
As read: 1 (A)
